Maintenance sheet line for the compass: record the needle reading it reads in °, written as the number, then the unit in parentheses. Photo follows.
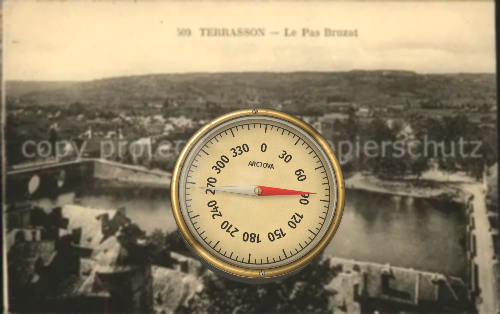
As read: 85 (°)
